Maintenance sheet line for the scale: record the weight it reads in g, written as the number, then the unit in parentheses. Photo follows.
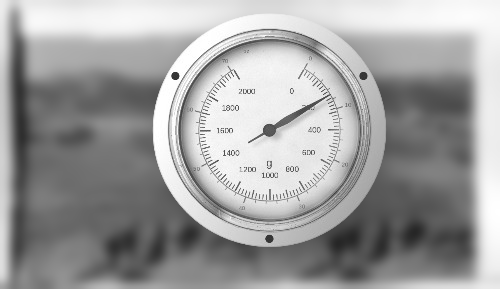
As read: 200 (g)
